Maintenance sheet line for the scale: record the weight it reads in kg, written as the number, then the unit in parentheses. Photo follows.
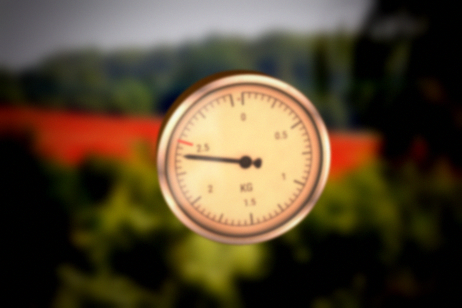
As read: 2.4 (kg)
